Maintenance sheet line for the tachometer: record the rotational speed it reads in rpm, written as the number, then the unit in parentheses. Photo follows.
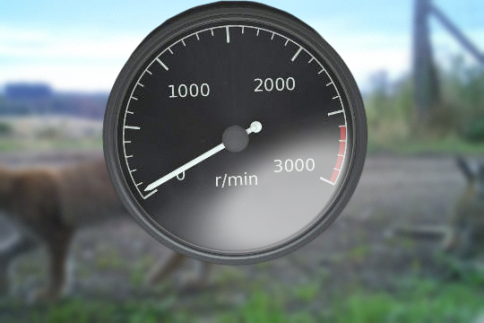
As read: 50 (rpm)
